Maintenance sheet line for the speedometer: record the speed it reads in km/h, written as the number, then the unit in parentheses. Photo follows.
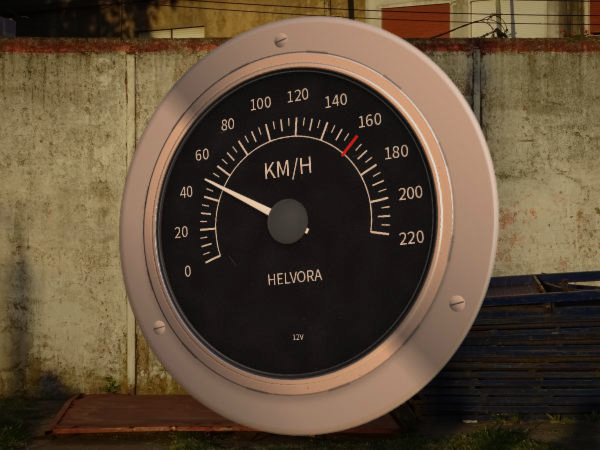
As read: 50 (km/h)
